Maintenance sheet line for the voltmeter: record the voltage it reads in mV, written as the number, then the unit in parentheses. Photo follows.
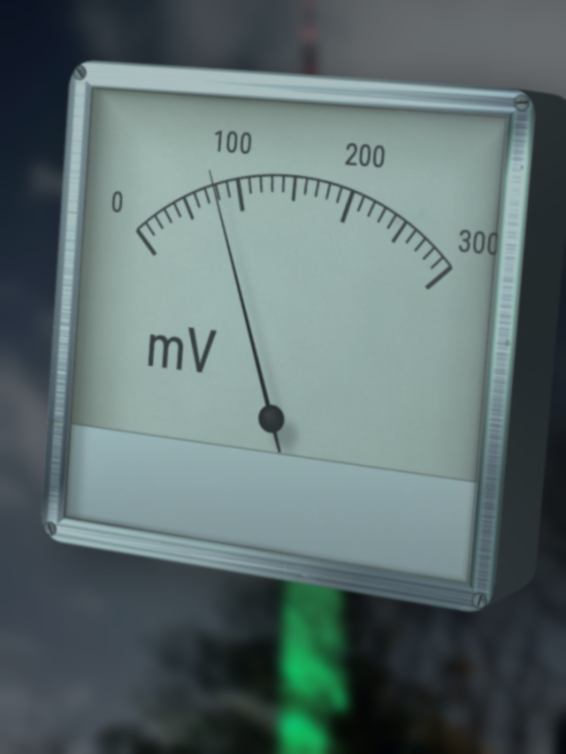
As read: 80 (mV)
